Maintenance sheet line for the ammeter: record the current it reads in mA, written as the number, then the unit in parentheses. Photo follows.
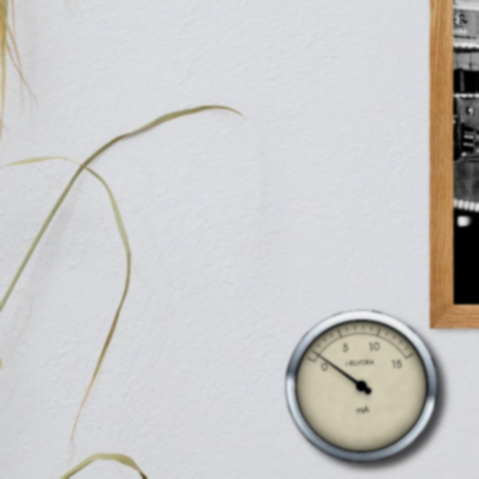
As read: 1 (mA)
